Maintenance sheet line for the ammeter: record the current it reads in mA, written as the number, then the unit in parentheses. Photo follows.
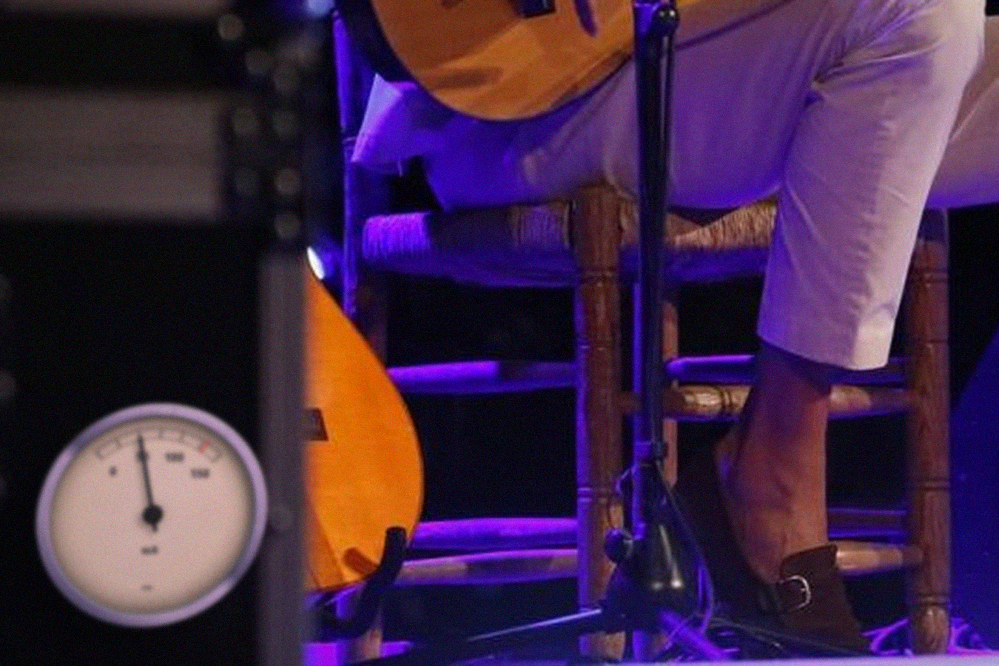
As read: 50 (mA)
